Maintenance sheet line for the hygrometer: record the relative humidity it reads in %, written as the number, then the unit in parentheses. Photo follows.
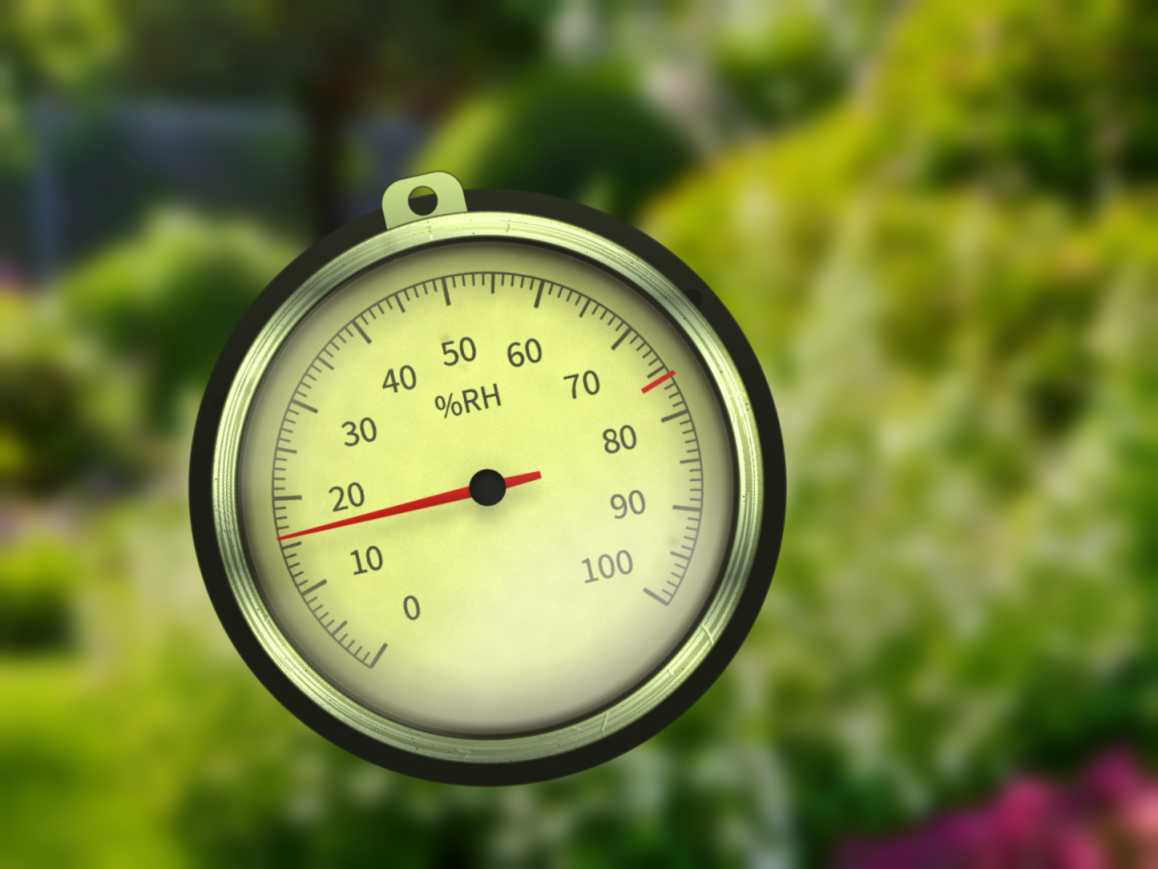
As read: 16 (%)
